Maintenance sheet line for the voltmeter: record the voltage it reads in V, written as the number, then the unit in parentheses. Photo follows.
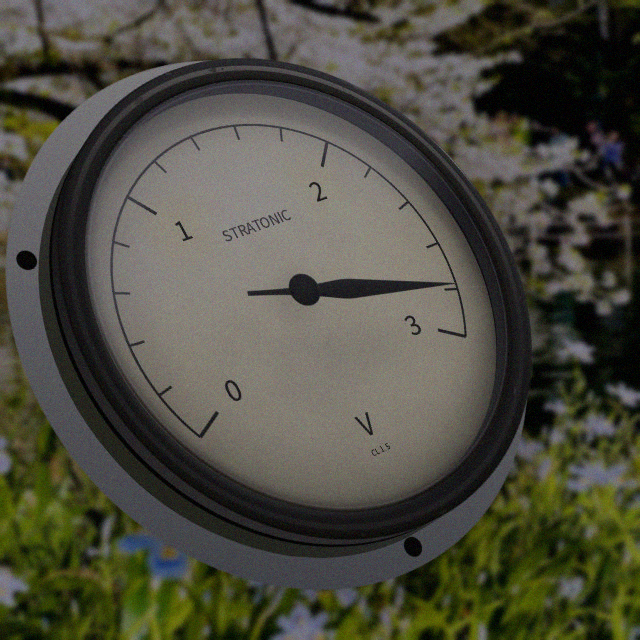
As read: 2.8 (V)
